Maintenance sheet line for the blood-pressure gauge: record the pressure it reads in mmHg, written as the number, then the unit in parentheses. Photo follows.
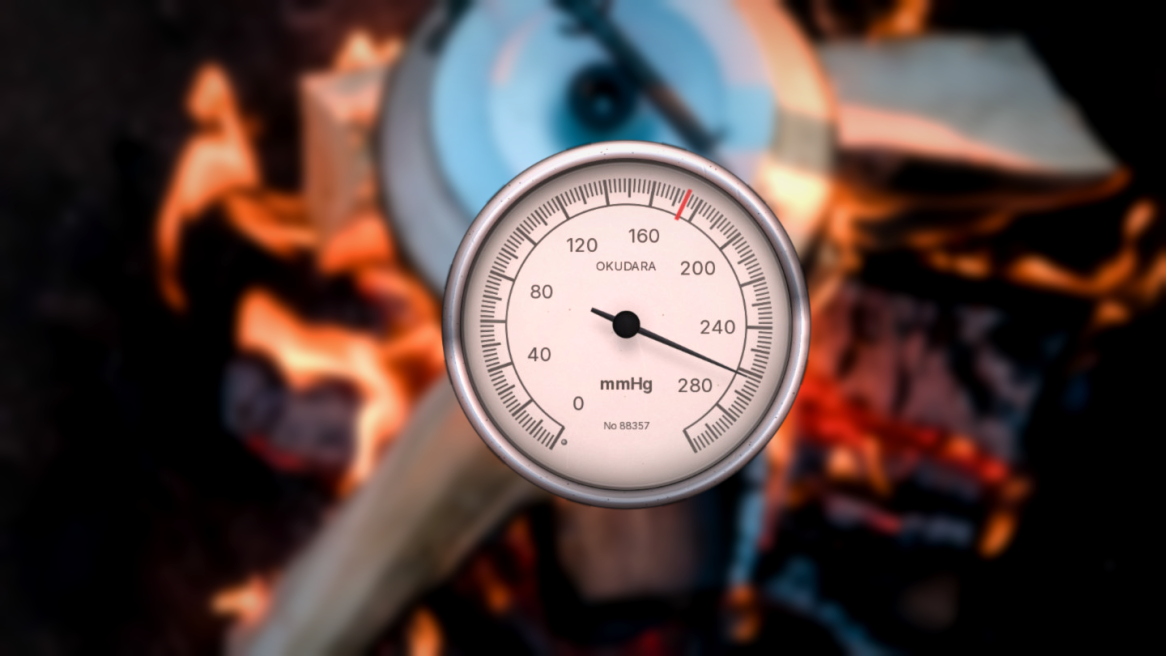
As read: 262 (mmHg)
